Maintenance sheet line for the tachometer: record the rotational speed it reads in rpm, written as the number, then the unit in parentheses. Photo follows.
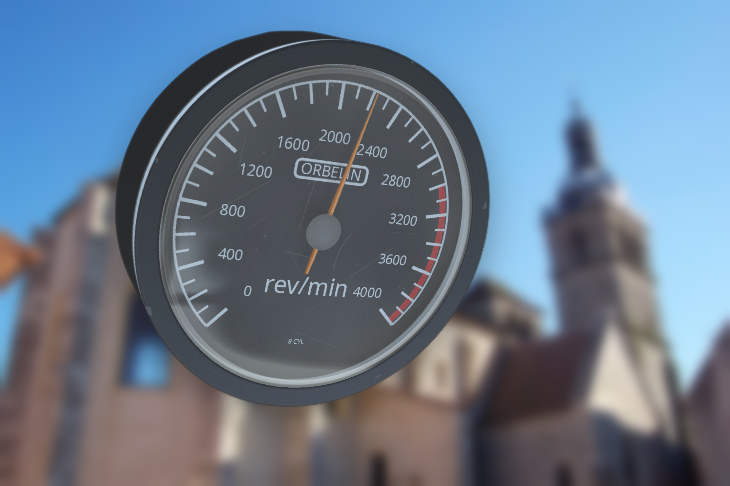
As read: 2200 (rpm)
